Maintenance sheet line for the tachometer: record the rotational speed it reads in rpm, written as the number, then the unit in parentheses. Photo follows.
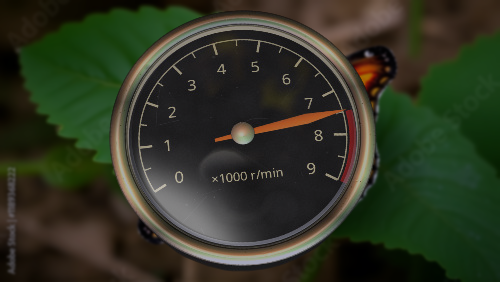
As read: 7500 (rpm)
